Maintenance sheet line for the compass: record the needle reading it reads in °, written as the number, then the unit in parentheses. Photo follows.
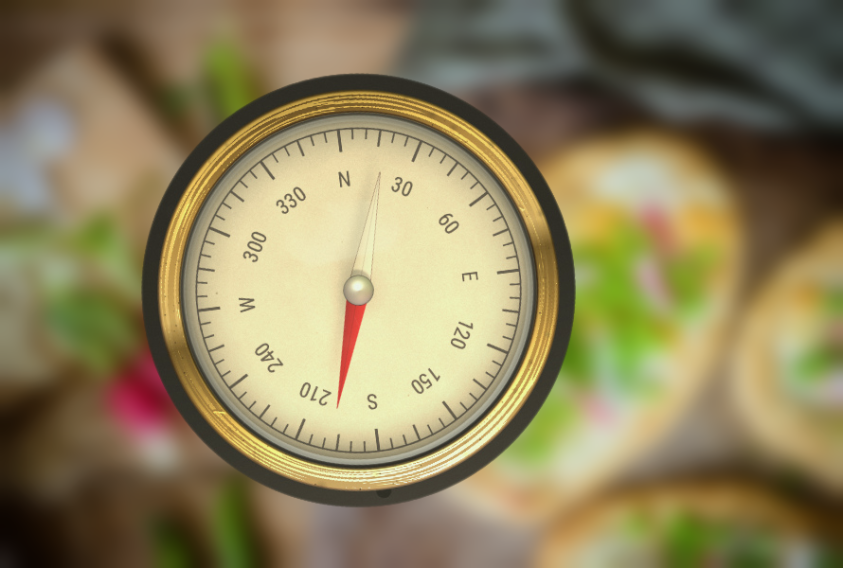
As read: 197.5 (°)
